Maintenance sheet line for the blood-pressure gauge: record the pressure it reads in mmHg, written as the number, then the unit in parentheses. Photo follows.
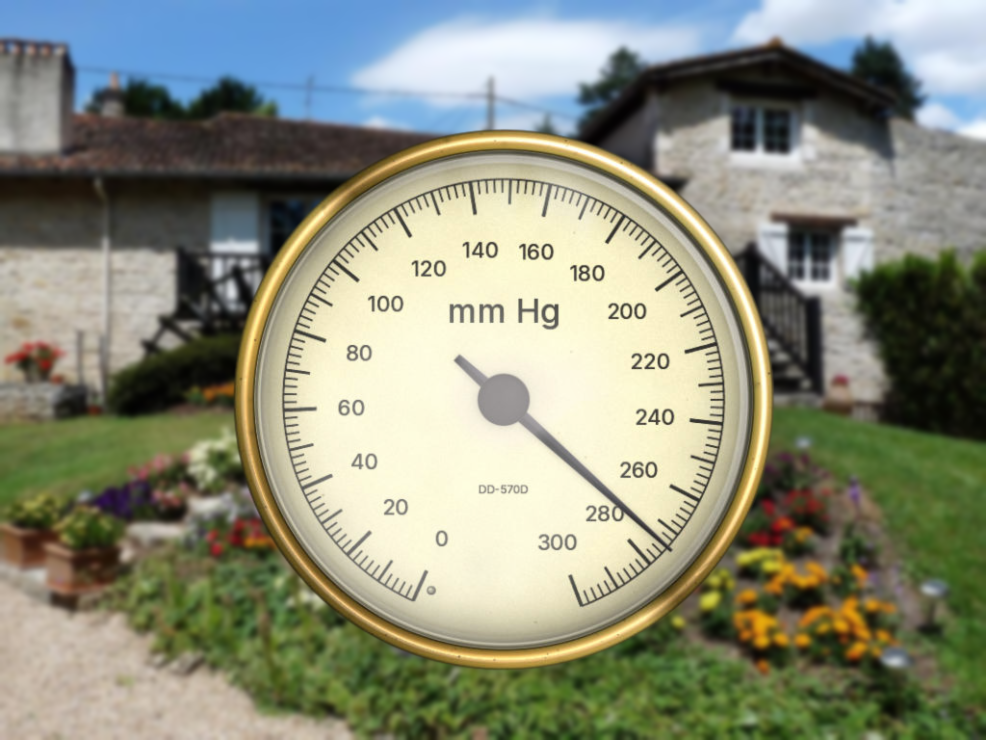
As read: 274 (mmHg)
